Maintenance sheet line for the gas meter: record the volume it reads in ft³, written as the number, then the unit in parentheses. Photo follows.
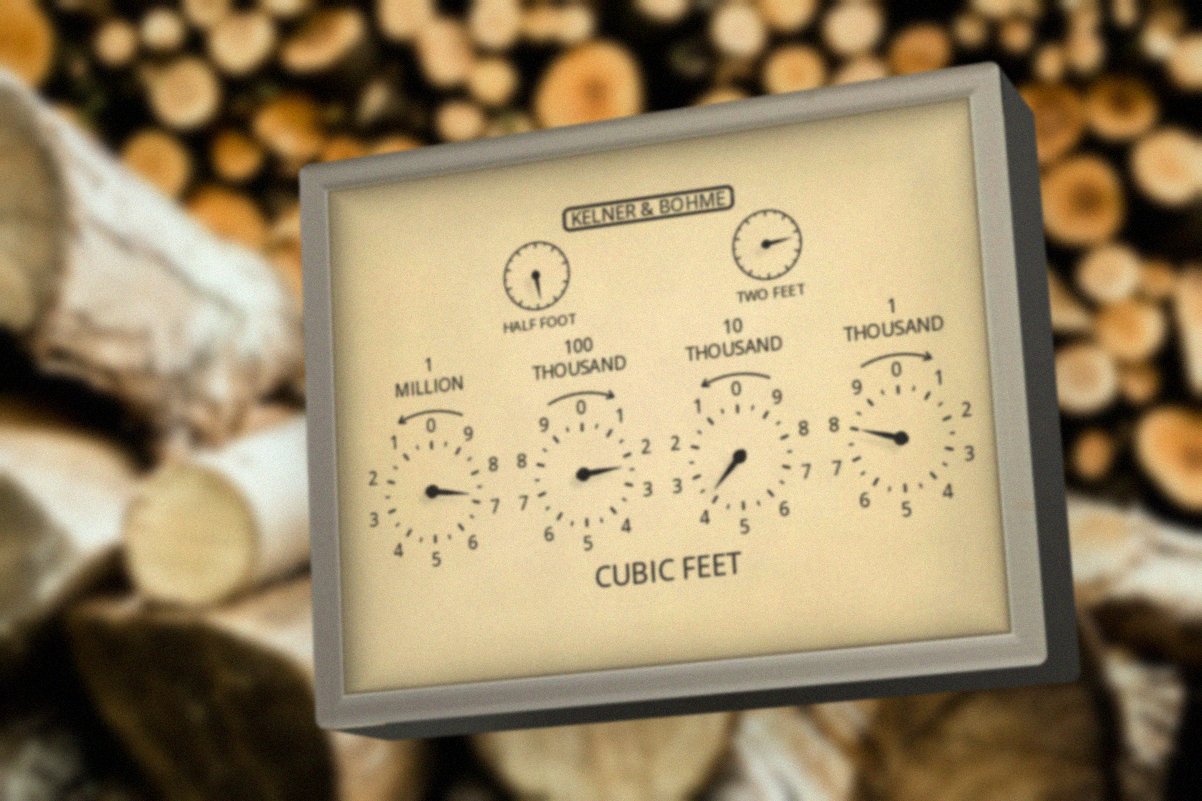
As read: 723800 (ft³)
